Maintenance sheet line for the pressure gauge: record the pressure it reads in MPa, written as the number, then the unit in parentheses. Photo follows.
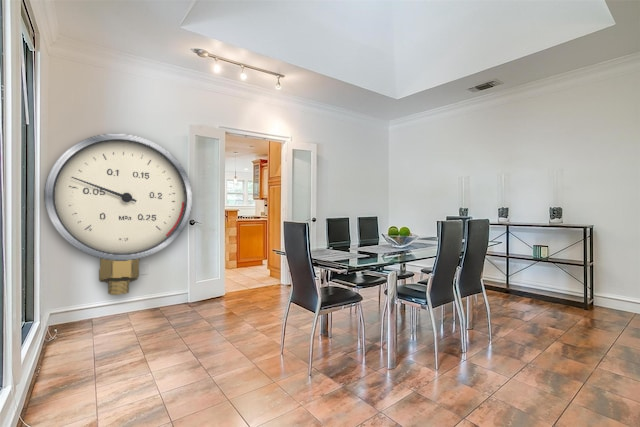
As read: 0.06 (MPa)
